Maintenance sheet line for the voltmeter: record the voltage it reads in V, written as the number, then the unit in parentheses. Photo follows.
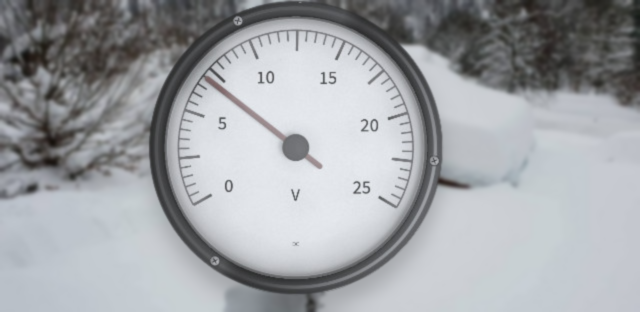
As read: 7 (V)
